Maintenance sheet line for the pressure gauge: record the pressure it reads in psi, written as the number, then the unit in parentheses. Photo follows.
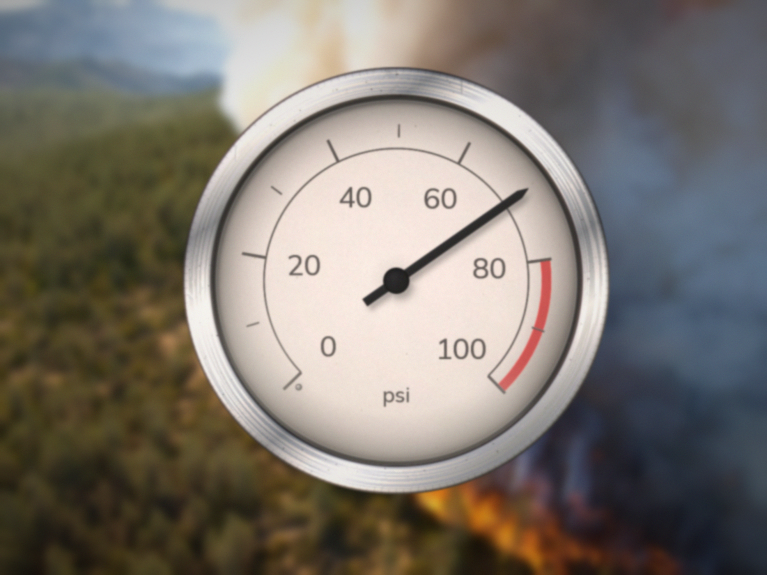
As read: 70 (psi)
